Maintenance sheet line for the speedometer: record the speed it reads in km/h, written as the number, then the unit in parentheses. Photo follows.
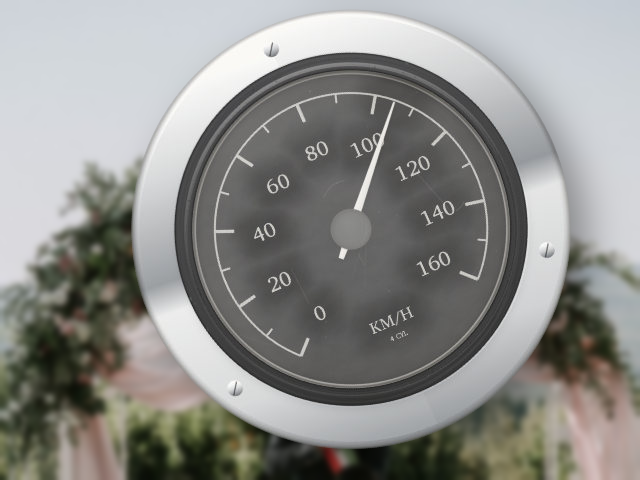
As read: 105 (km/h)
